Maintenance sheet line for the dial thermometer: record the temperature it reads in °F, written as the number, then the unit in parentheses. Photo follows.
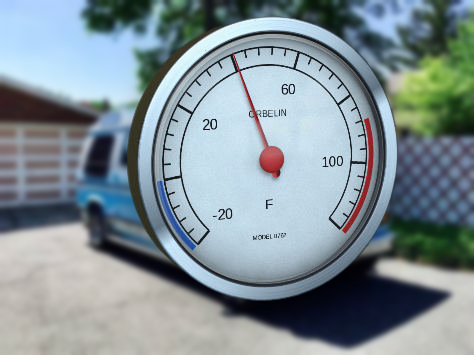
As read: 40 (°F)
